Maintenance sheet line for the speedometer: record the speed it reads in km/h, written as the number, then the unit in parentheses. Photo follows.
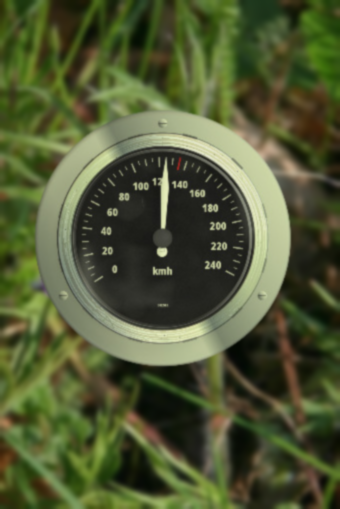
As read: 125 (km/h)
